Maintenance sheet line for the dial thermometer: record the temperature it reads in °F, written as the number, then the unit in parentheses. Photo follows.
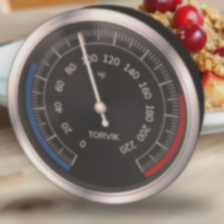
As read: 100 (°F)
